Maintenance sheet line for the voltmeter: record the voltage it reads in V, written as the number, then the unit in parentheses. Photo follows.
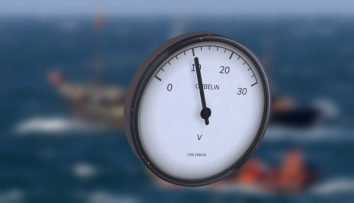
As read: 10 (V)
